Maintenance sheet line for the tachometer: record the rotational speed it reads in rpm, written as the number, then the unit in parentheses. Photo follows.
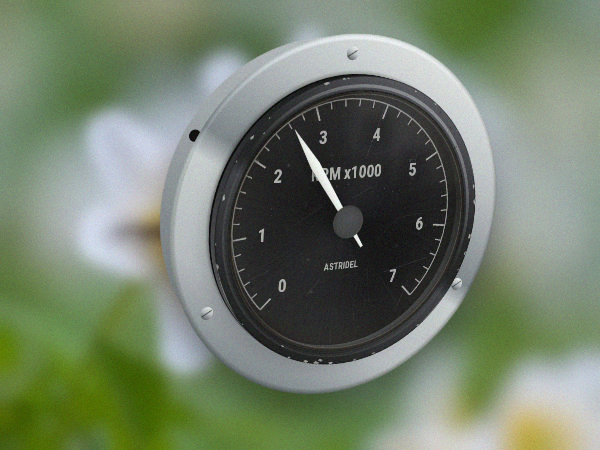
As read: 2600 (rpm)
